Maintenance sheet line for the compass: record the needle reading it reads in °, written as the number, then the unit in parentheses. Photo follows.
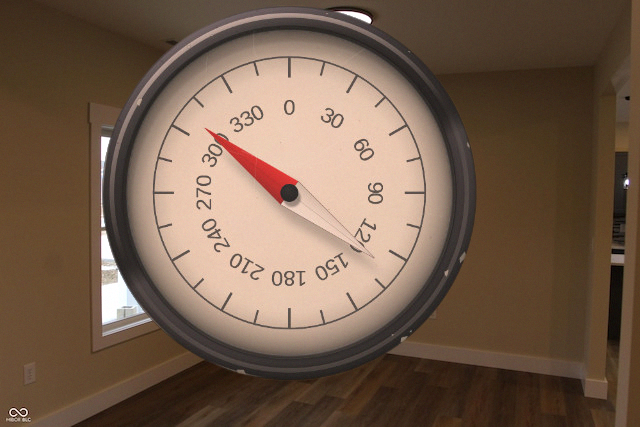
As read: 307.5 (°)
